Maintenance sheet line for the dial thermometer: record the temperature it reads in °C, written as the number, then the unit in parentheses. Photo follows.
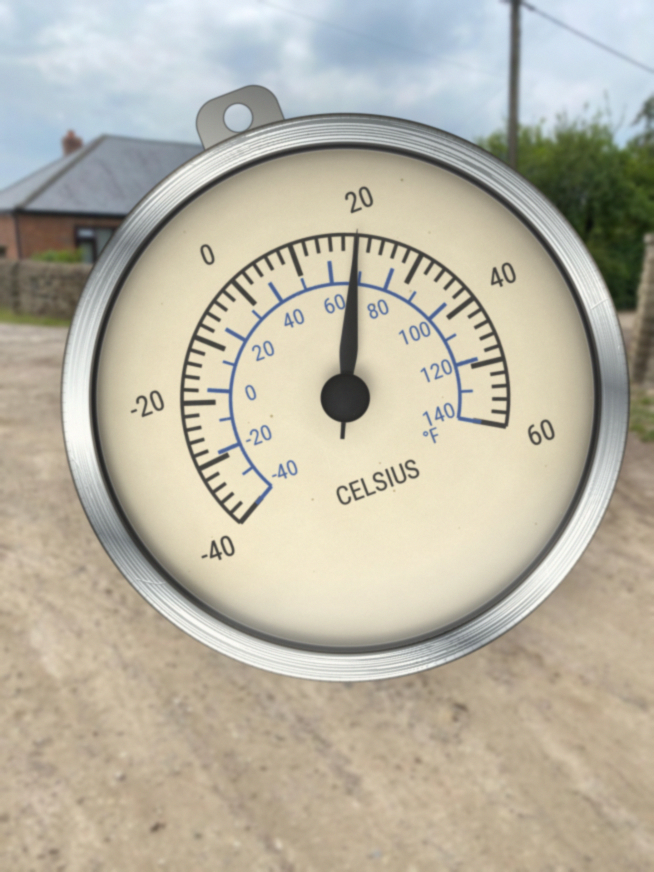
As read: 20 (°C)
